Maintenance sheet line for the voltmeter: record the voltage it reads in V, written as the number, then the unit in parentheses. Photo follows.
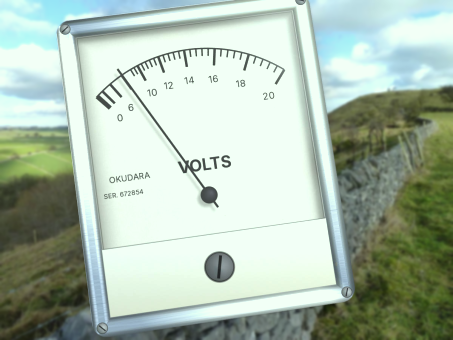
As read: 8 (V)
